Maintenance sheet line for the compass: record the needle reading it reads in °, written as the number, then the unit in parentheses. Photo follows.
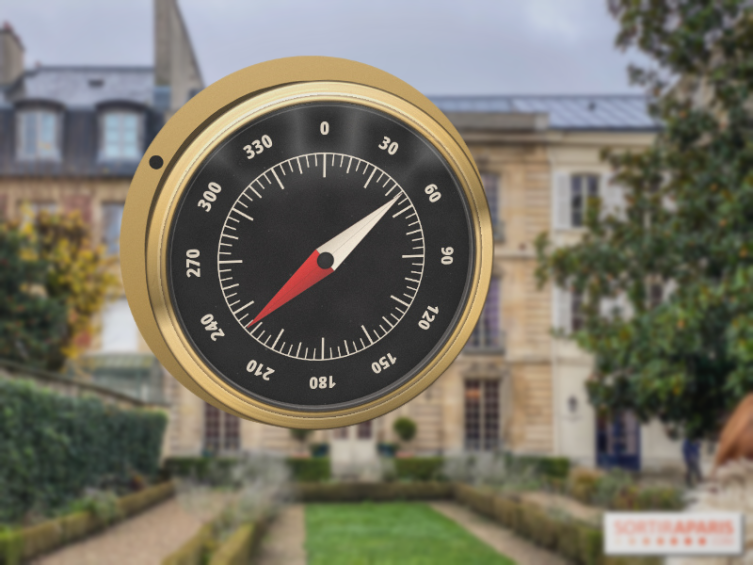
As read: 230 (°)
